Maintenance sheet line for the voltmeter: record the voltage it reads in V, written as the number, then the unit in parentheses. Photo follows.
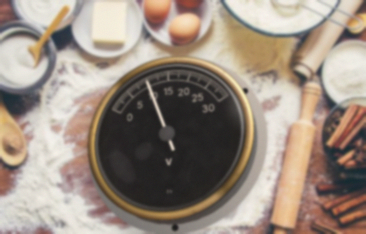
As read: 10 (V)
